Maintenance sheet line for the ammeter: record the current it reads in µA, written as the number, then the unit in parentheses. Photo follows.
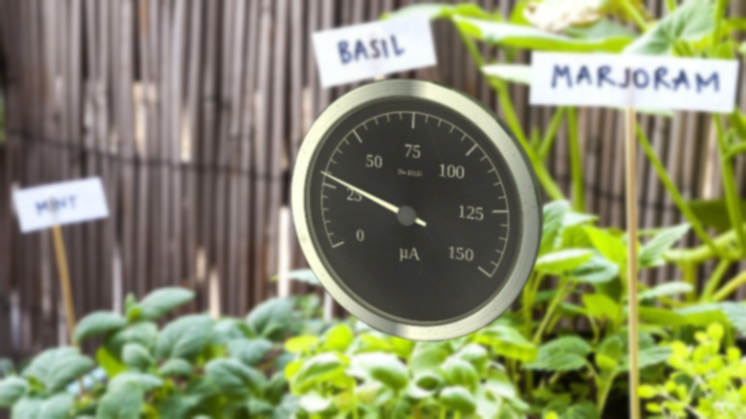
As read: 30 (µA)
